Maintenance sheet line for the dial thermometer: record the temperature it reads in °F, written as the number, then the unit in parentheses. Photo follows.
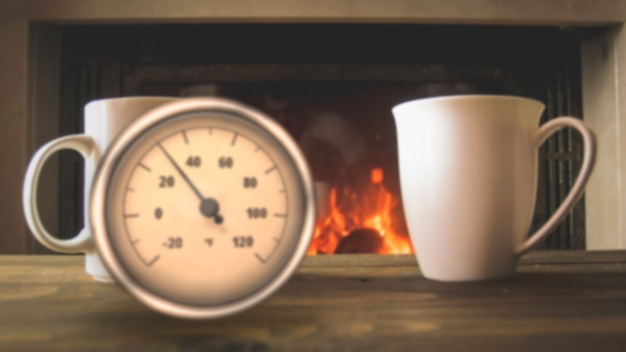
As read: 30 (°F)
